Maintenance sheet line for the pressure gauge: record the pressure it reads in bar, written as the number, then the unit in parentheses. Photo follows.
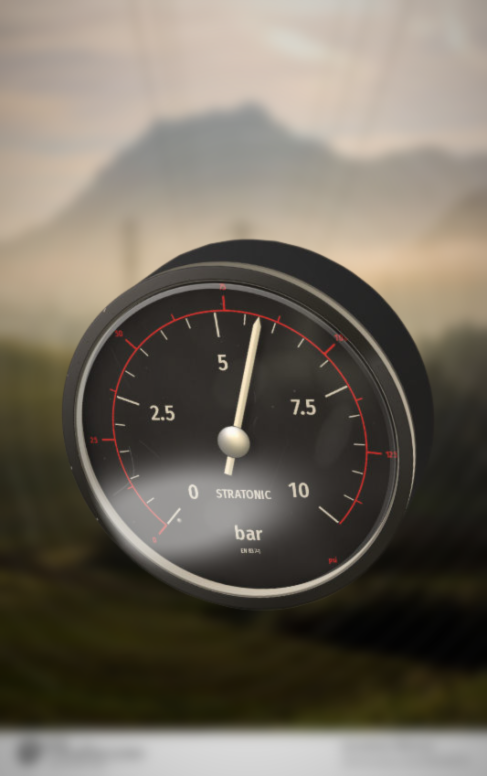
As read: 5.75 (bar)
